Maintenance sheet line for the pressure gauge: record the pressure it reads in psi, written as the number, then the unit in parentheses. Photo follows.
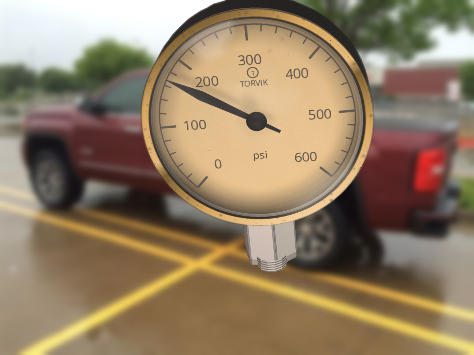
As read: 170 (psi)
